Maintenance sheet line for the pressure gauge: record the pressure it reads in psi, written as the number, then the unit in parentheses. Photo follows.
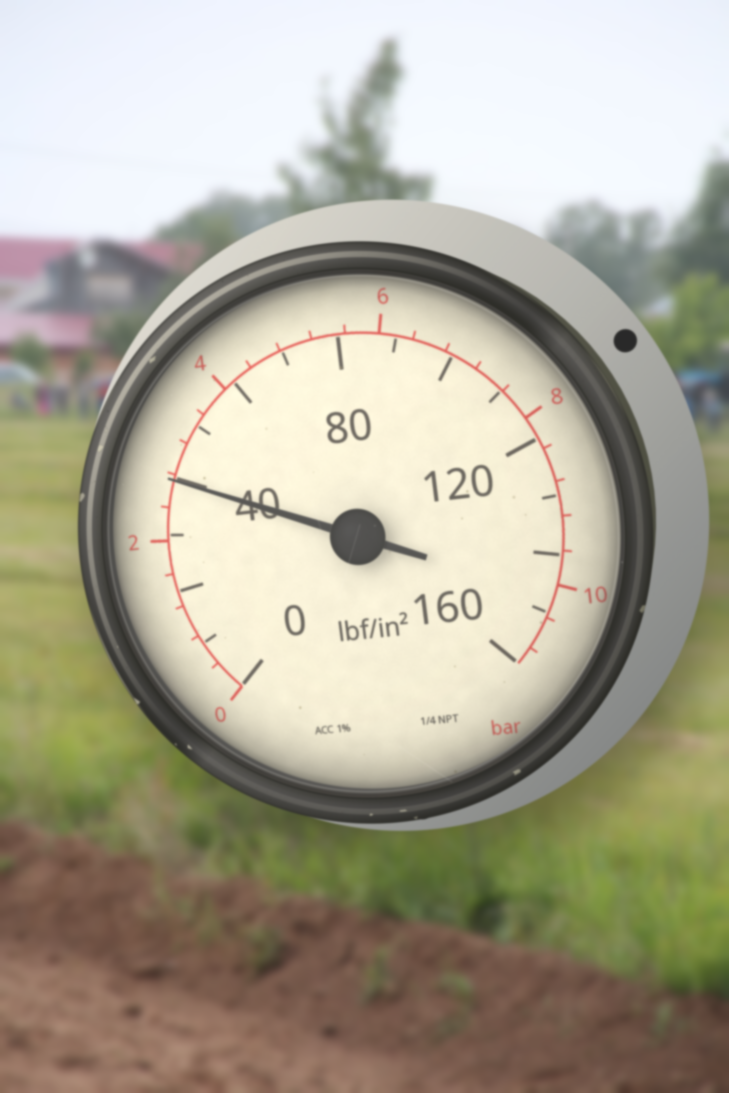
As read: 40 (psi)
